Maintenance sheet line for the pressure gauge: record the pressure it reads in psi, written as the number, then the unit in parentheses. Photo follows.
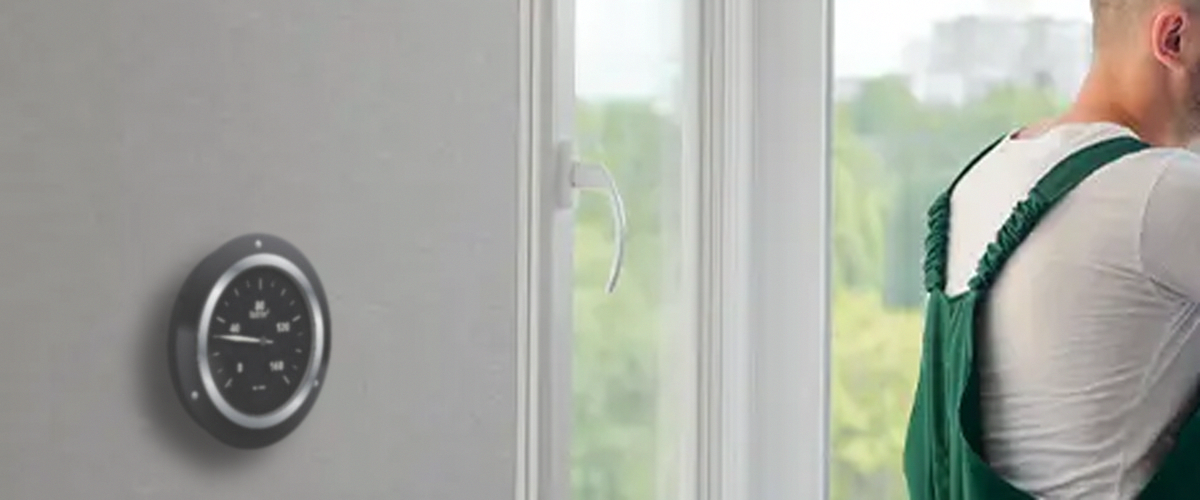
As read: 30 (psi)
